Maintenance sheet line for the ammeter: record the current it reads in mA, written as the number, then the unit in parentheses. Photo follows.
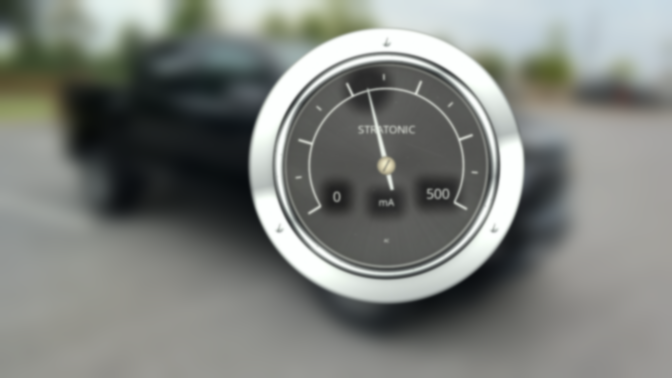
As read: 225 (mA)
